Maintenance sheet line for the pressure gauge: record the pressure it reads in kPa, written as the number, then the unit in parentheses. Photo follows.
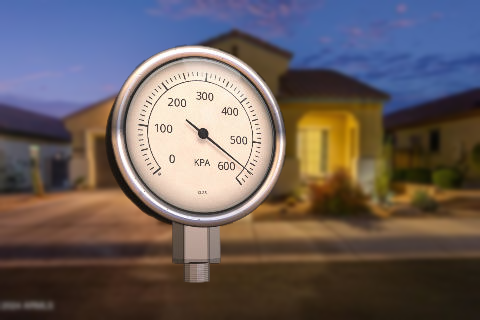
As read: 570 (kPa)
